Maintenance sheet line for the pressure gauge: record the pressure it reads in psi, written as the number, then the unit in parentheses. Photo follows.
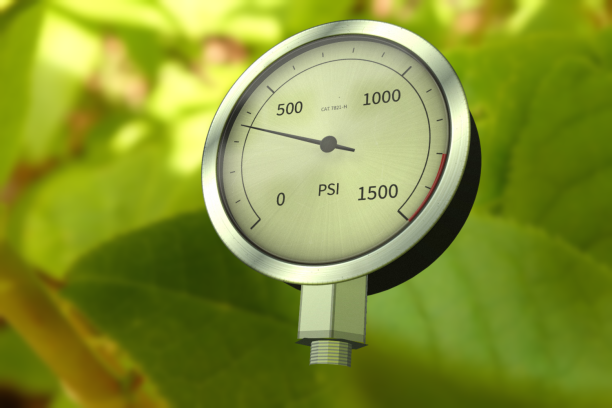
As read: 350 (psi)
